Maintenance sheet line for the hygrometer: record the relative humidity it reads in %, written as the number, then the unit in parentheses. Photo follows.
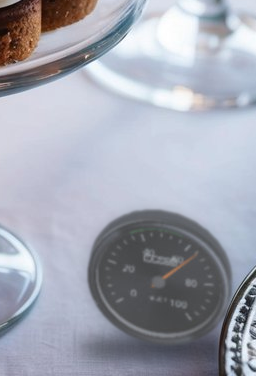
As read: 64 (%)
